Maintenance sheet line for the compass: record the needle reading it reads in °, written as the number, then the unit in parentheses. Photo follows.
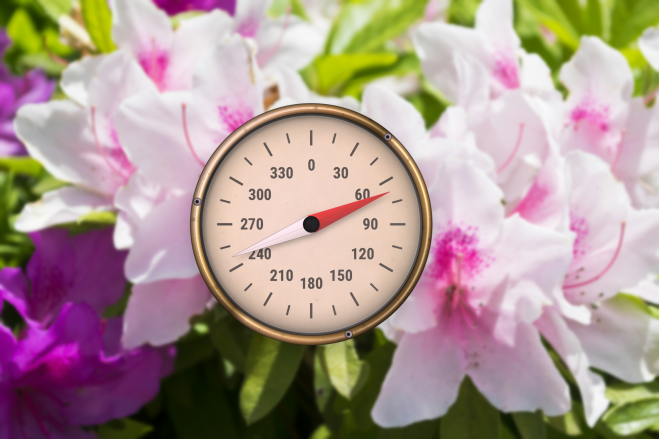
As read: 67.5 (°)
